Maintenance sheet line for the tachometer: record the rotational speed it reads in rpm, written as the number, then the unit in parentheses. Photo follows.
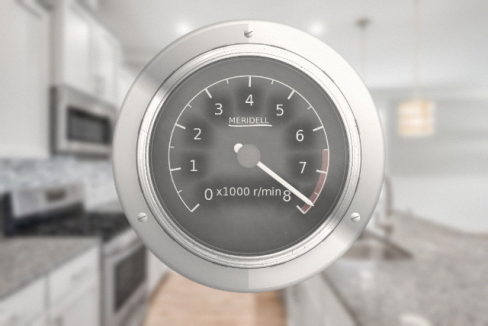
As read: 7750 (rpm)
